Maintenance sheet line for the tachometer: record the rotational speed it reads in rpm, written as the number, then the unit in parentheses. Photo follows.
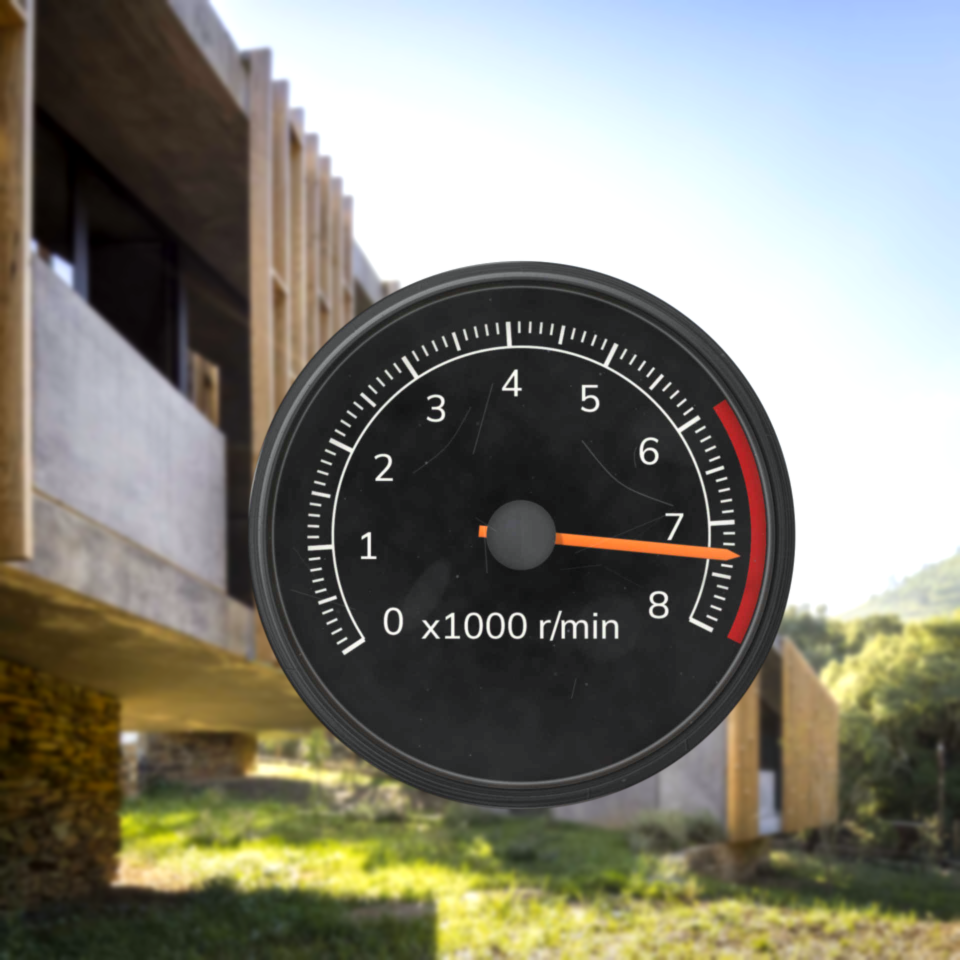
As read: 7300 (rpm)
